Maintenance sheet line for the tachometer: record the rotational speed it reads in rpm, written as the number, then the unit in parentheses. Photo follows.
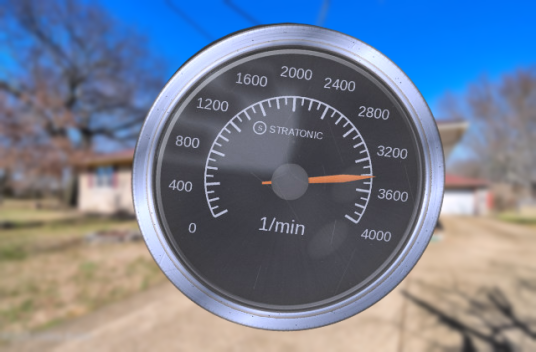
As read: 3400 (rpm)
